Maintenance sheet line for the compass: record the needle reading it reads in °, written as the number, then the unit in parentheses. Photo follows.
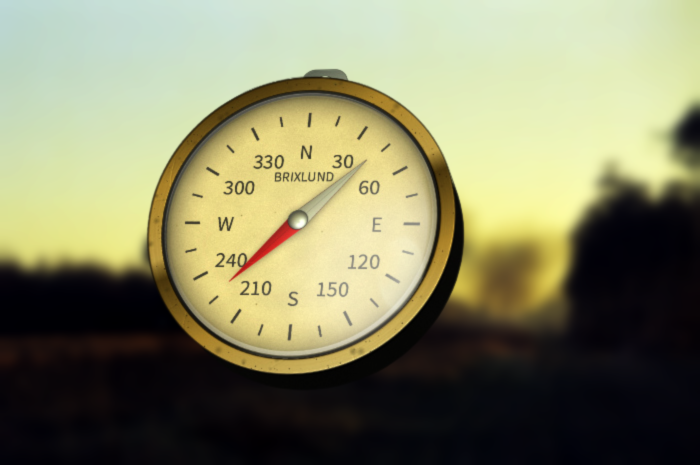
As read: 225 (°)
